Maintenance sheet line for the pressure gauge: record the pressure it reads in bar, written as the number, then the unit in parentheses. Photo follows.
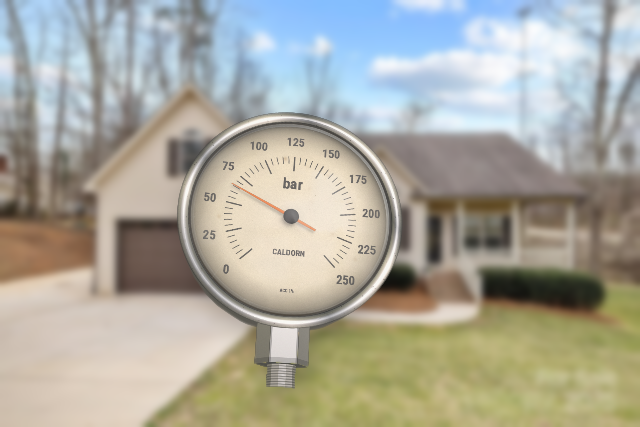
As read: 65 (bar)
